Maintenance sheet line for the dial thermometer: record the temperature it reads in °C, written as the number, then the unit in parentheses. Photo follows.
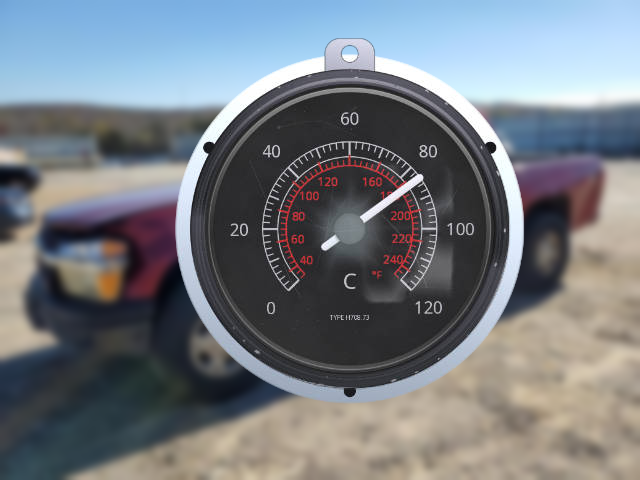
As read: 84 (°C)
